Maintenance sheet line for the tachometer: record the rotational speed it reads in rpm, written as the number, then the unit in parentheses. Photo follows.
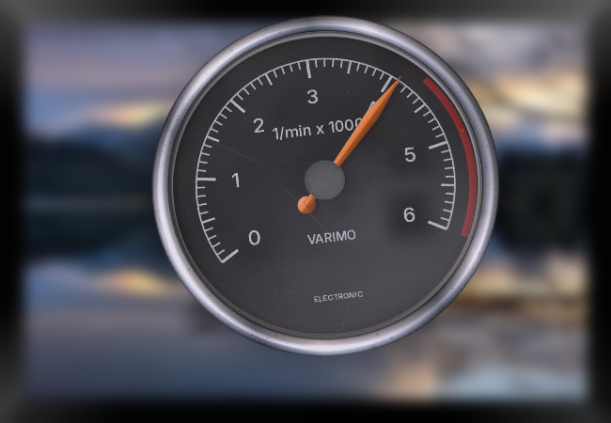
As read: 4100 (rpm)
